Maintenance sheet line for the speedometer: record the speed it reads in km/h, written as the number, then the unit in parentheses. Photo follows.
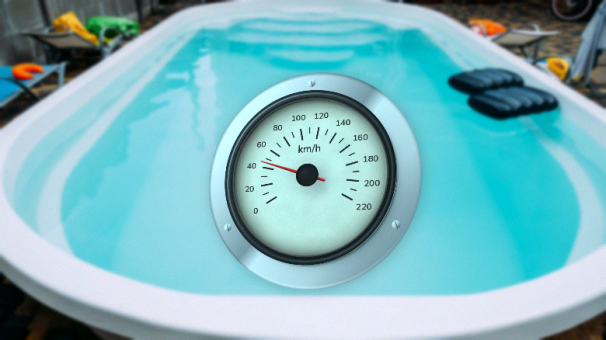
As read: 45 (km/h)
